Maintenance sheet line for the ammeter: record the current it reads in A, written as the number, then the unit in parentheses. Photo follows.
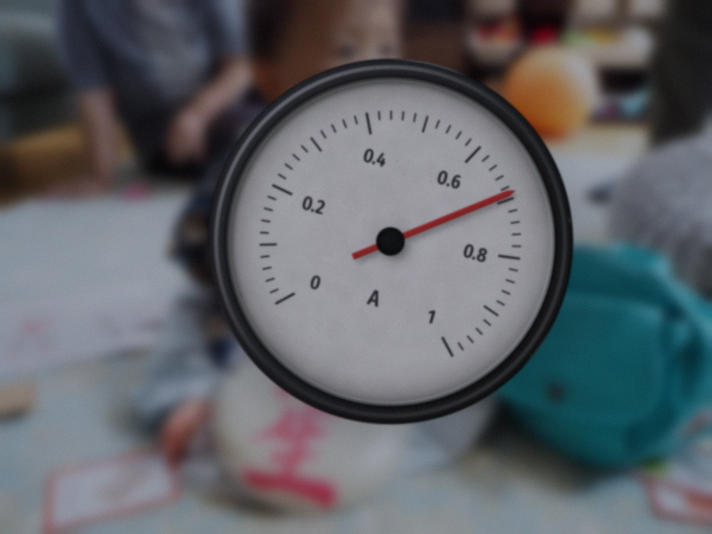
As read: 0.69 (A)
